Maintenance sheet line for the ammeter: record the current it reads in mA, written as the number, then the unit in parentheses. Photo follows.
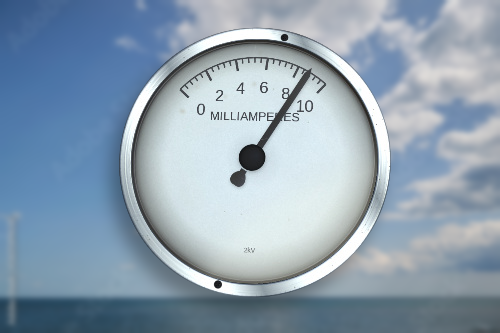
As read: 8.8 (mA)
